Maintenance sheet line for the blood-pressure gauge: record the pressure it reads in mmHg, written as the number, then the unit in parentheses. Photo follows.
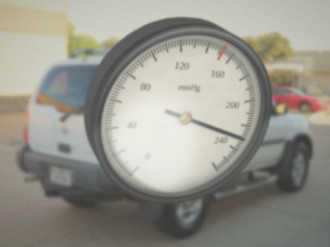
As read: 230 (mmHg)
